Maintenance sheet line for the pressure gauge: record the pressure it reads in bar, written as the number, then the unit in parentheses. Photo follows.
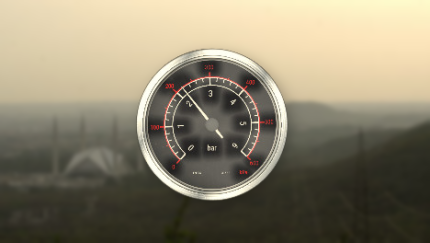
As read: 2.2 (bar)
